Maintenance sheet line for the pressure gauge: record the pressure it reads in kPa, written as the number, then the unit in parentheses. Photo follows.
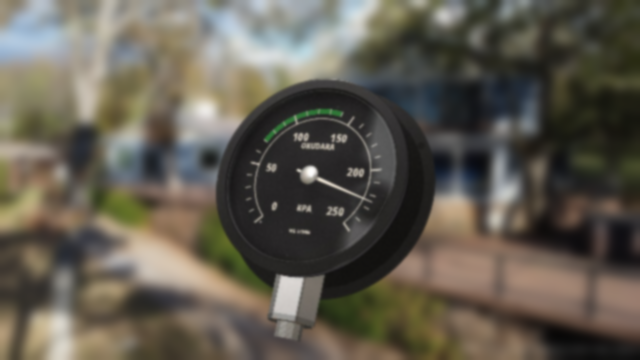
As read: 225 (kPa)
